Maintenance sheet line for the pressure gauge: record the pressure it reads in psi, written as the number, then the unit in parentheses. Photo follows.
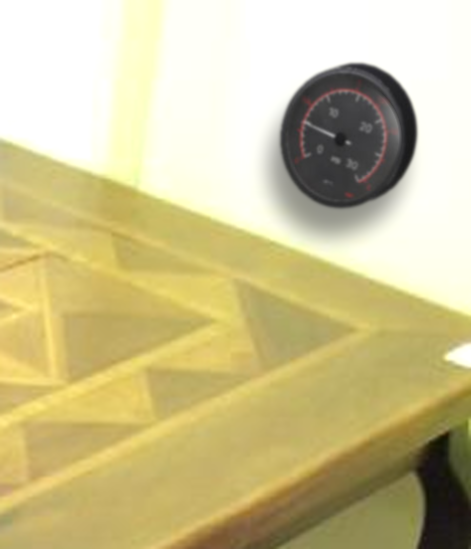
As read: 5 (psi)
